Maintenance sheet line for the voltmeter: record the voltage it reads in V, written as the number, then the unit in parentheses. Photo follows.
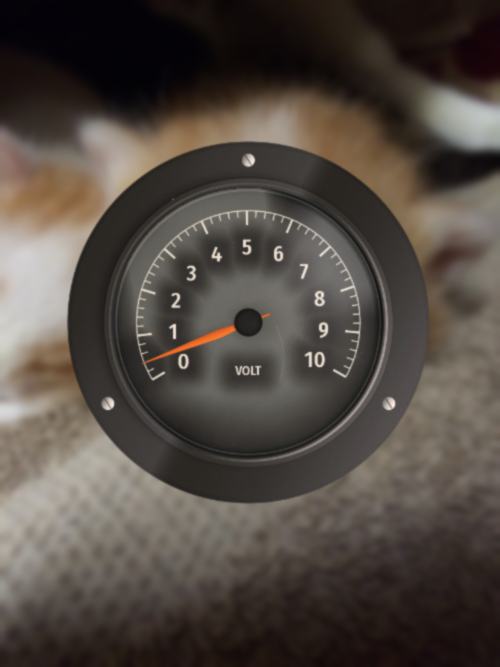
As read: 0.4 (V)
